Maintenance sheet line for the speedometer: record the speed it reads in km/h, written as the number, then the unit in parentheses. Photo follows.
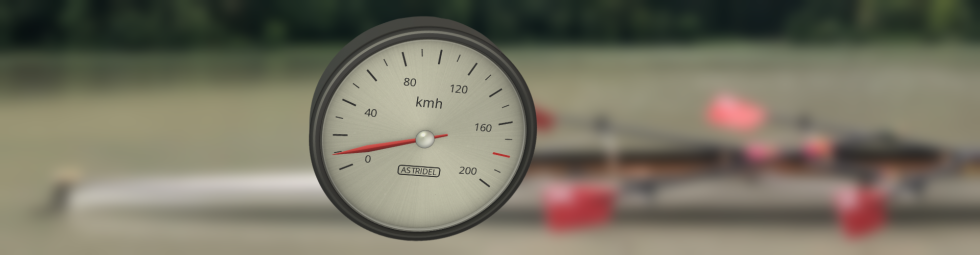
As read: 10 (km/h)
